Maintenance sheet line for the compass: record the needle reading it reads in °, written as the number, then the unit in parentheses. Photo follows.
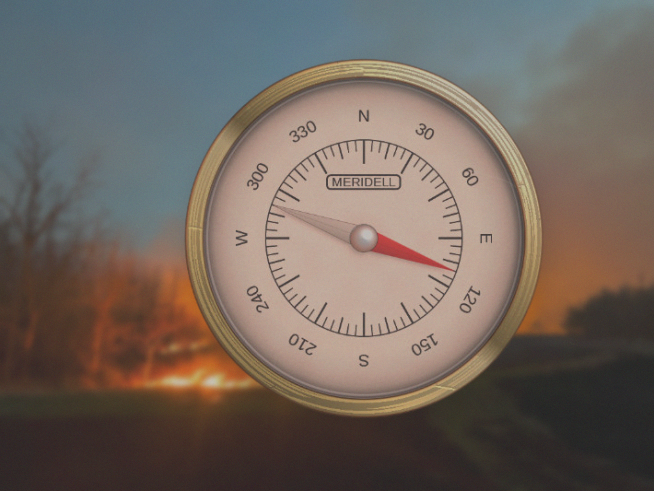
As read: 110 (°)
